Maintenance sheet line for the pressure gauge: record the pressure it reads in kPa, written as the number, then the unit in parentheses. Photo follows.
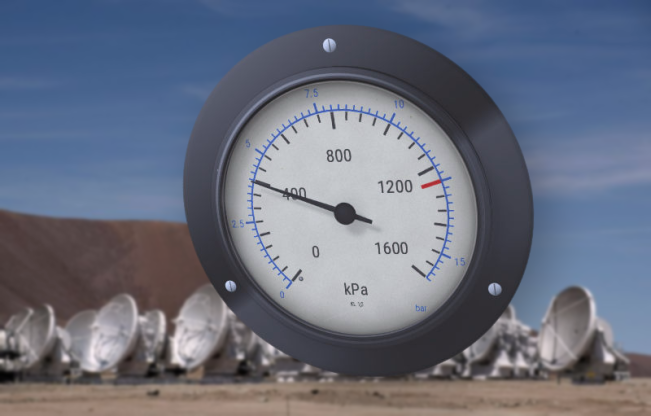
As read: 400 (kPa)
